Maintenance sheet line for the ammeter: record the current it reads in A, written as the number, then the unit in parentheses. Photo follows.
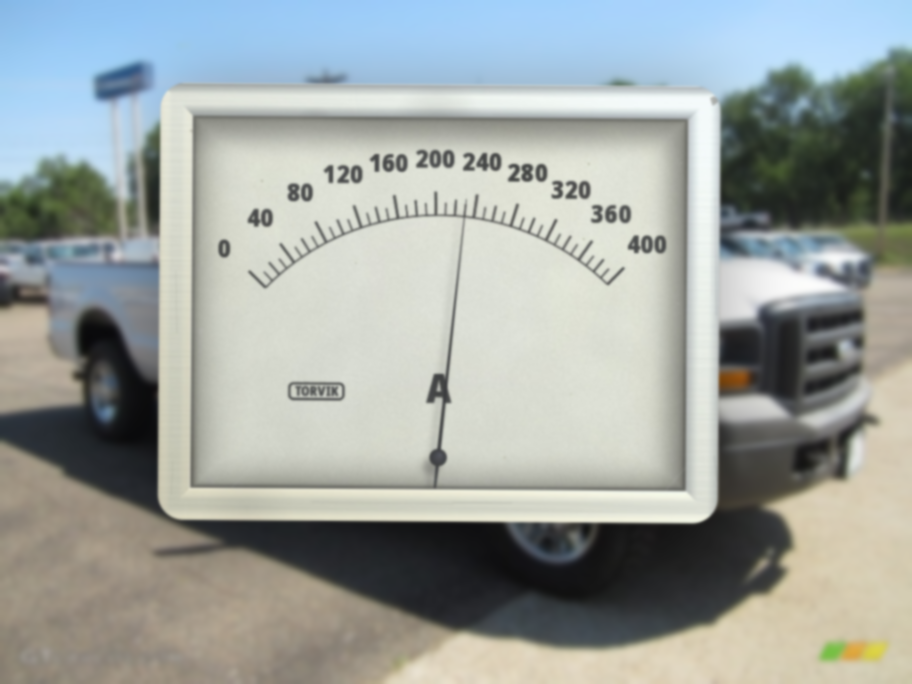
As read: 230 (A)
